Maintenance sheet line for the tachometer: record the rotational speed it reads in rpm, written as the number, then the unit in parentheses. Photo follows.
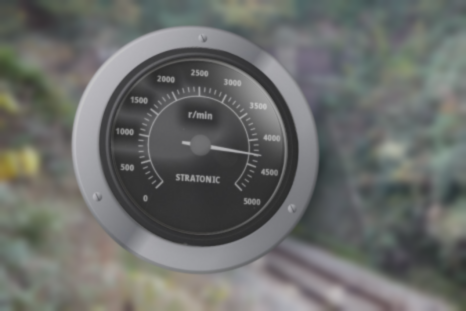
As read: 4300 (rpm)
